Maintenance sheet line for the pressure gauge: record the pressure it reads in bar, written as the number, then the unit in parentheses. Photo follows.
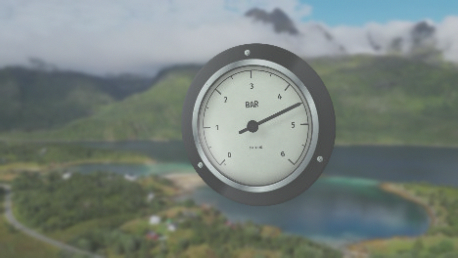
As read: 4.5 (bar)
